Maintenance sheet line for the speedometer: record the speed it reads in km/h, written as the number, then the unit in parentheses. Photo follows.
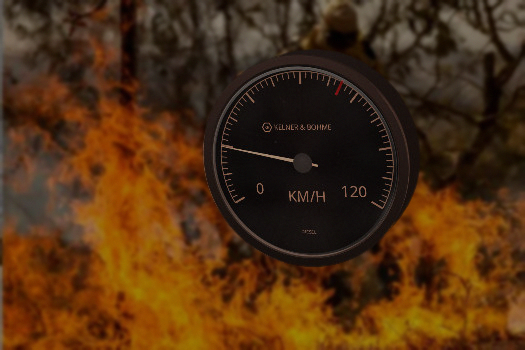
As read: 20 (km/h)
